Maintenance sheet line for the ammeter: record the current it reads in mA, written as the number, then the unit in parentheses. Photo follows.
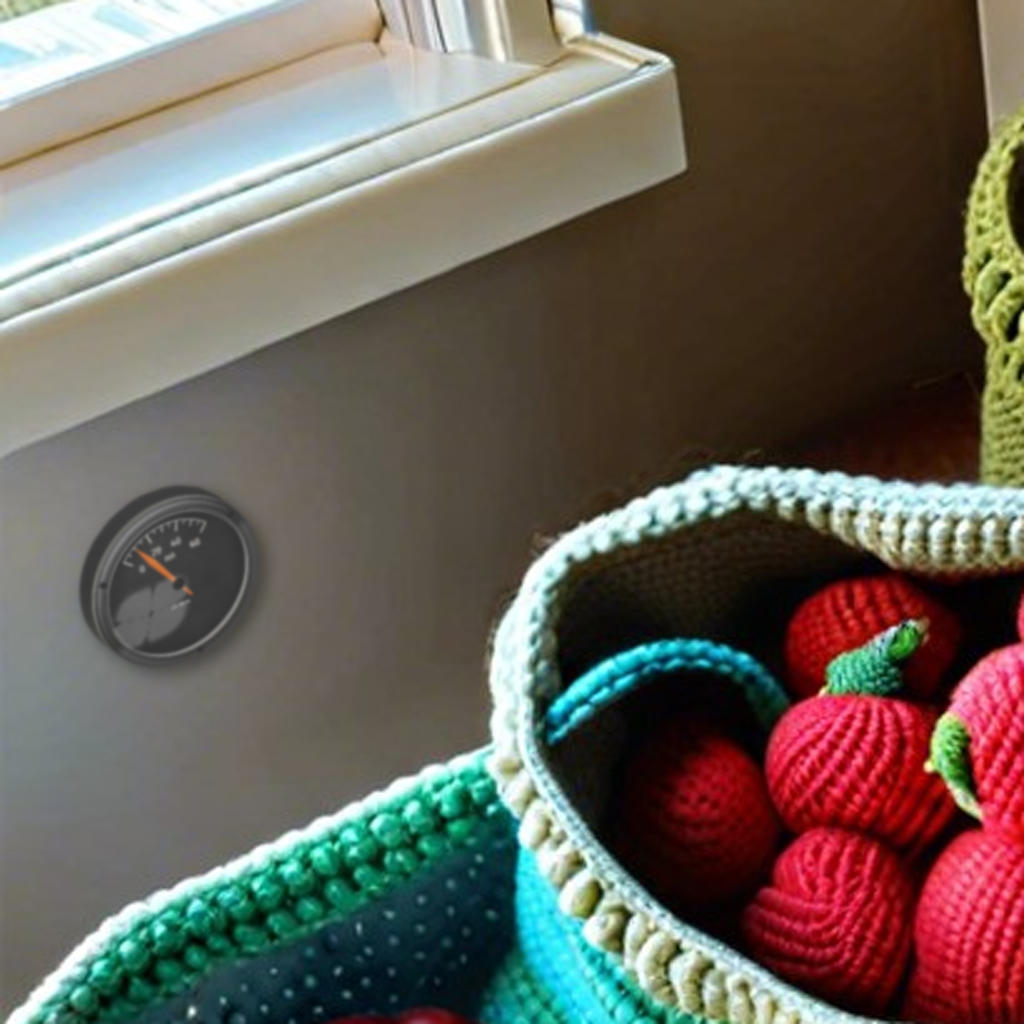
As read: 10 (mA)
